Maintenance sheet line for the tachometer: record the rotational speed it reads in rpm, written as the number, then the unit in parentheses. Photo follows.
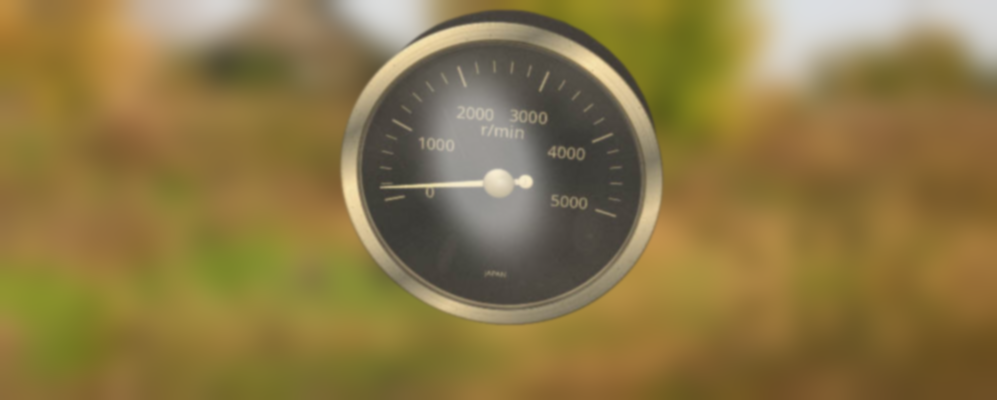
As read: 200 (rpm)
